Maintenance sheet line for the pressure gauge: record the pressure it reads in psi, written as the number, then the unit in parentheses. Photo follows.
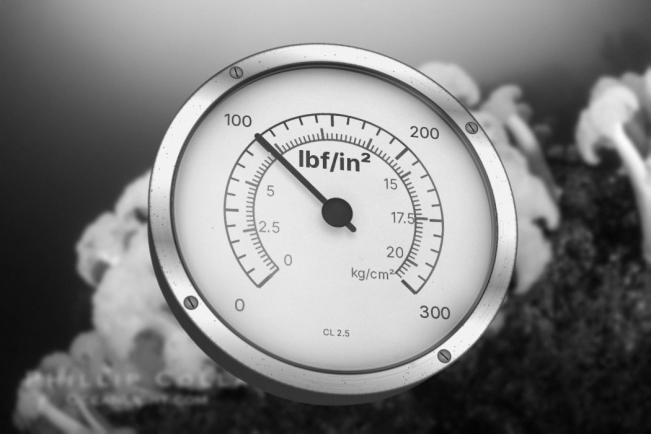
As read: 100 (psi)
